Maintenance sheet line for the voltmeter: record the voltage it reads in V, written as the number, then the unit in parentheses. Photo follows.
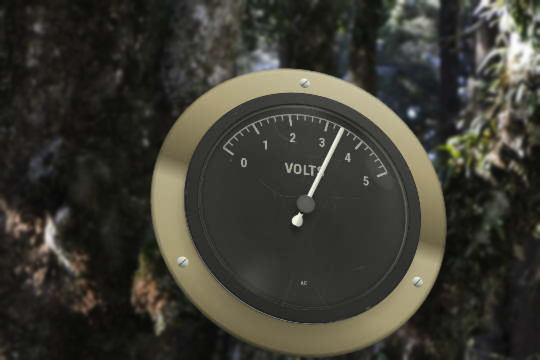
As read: 3.4 (V)
